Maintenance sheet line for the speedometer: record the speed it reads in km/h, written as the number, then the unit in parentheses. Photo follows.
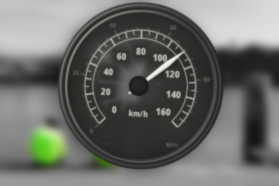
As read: 110 (km/h)
